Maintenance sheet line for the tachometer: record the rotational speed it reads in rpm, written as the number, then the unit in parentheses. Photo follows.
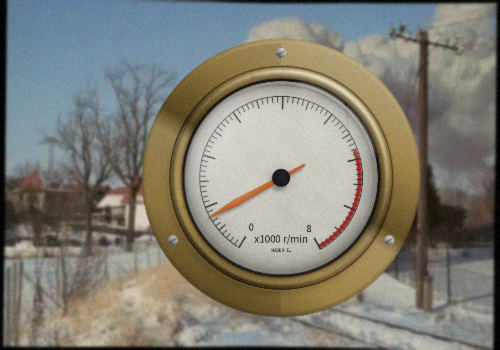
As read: 800 (rpm)
